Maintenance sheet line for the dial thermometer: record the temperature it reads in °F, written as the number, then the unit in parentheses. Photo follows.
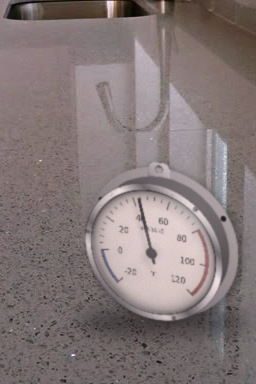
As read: 44 (°F)
